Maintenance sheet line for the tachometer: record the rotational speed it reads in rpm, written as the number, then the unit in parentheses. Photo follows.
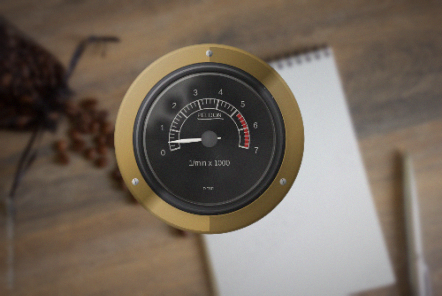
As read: 400 (rpm)
